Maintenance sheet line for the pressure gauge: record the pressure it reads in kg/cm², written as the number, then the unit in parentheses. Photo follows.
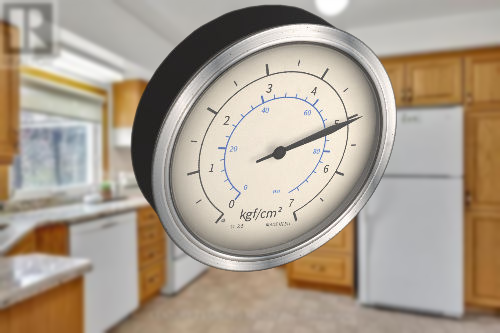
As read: 5 (kg/cm²)
